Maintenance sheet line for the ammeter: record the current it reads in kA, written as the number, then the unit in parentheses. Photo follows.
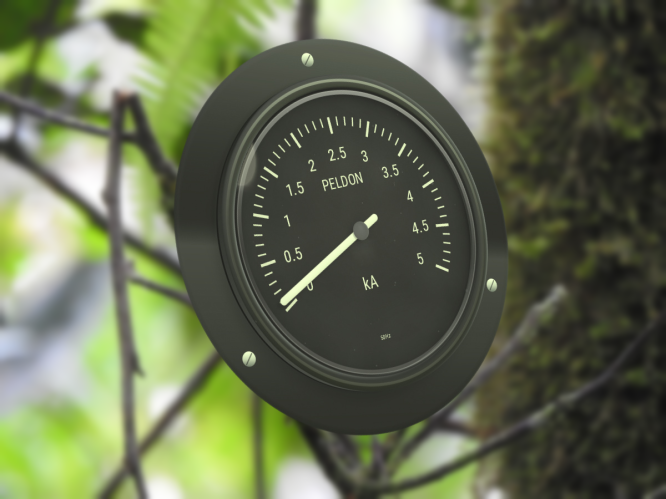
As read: 0.1 (kA)
